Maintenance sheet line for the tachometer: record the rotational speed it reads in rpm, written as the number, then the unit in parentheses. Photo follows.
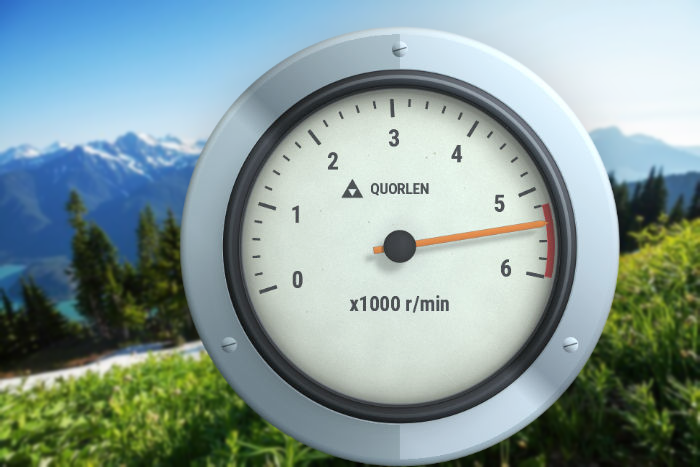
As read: 5400 (rpm)
